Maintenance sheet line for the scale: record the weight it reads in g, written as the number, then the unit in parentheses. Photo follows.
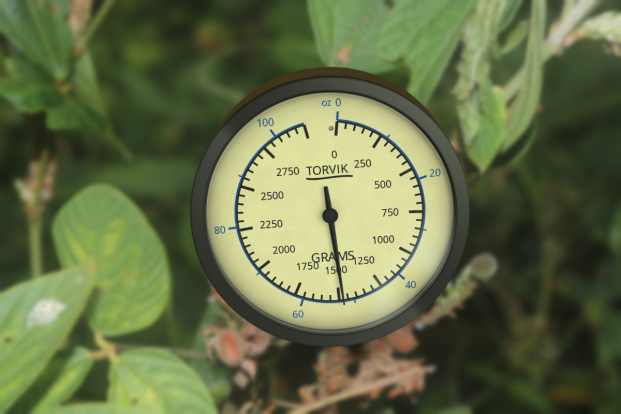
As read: 1475 (g)
